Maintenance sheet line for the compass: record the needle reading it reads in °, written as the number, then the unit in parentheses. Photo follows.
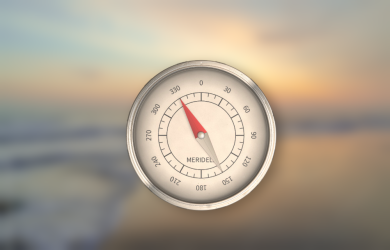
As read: 330 (°)
